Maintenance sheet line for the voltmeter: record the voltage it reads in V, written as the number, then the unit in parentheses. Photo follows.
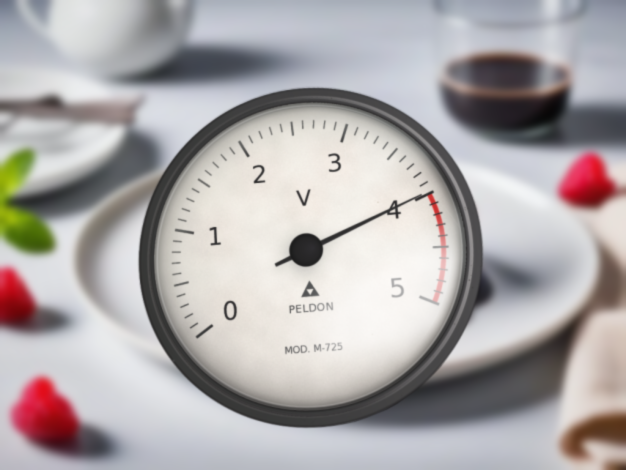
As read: 4 (V)
